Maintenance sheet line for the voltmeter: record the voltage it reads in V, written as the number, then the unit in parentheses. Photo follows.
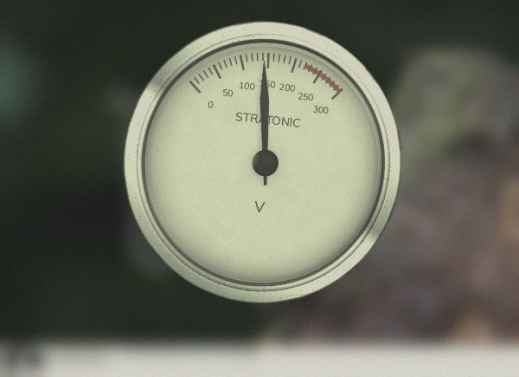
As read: 140 (V)
